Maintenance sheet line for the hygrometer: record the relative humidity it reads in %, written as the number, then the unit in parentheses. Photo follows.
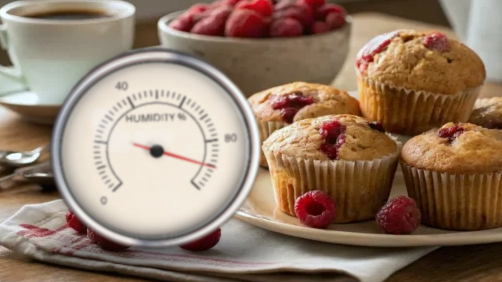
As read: 90 (%)
